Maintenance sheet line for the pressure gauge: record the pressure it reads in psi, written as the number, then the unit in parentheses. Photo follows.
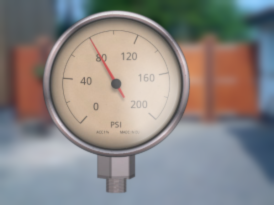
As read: 80 (psi)
